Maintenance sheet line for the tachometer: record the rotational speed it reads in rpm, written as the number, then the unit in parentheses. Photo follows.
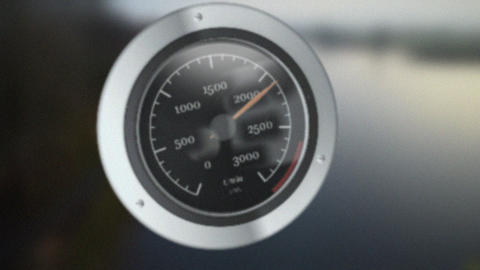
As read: 2100 (rpm)
